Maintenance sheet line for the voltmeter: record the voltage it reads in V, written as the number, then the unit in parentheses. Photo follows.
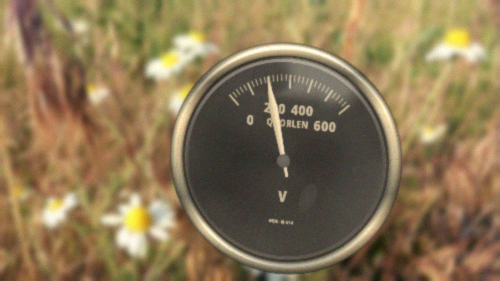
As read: 200 (V)
